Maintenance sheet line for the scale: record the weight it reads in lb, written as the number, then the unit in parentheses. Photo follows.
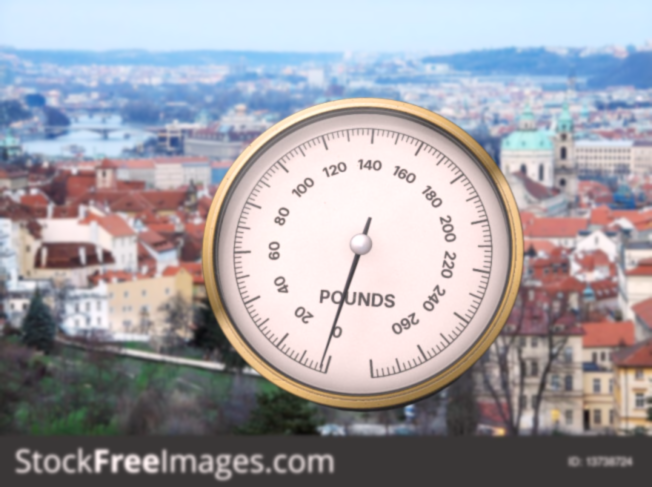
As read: 2 (lb)
